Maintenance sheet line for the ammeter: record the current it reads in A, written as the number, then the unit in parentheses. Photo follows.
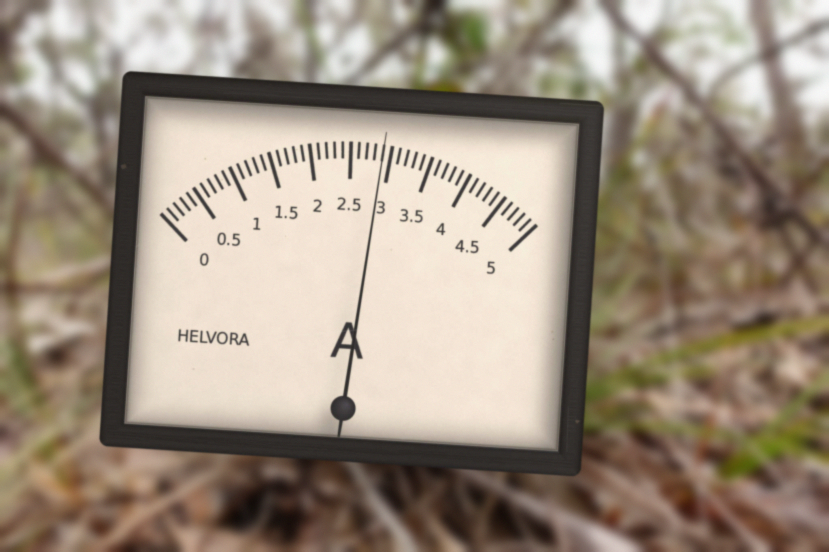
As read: 2.9 (A)
